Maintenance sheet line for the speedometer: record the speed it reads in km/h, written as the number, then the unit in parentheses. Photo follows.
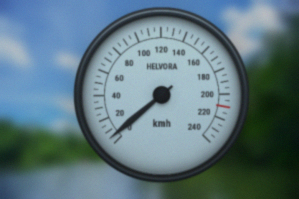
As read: 5 (km/h)
